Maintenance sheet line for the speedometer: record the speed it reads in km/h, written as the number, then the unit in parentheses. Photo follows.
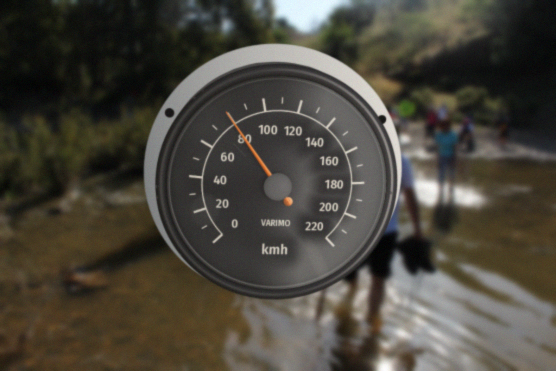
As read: 80 (km/h)
